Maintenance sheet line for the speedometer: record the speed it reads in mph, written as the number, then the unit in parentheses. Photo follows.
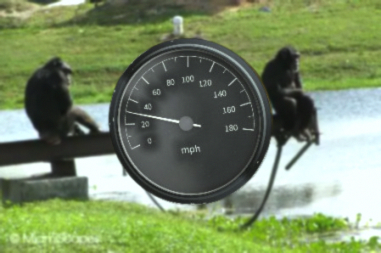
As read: 30 (mph)
